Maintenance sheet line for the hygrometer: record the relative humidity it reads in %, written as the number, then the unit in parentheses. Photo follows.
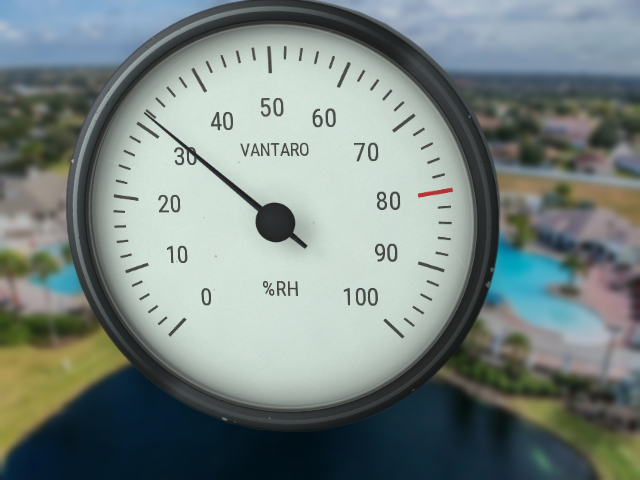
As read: 32 (%)
